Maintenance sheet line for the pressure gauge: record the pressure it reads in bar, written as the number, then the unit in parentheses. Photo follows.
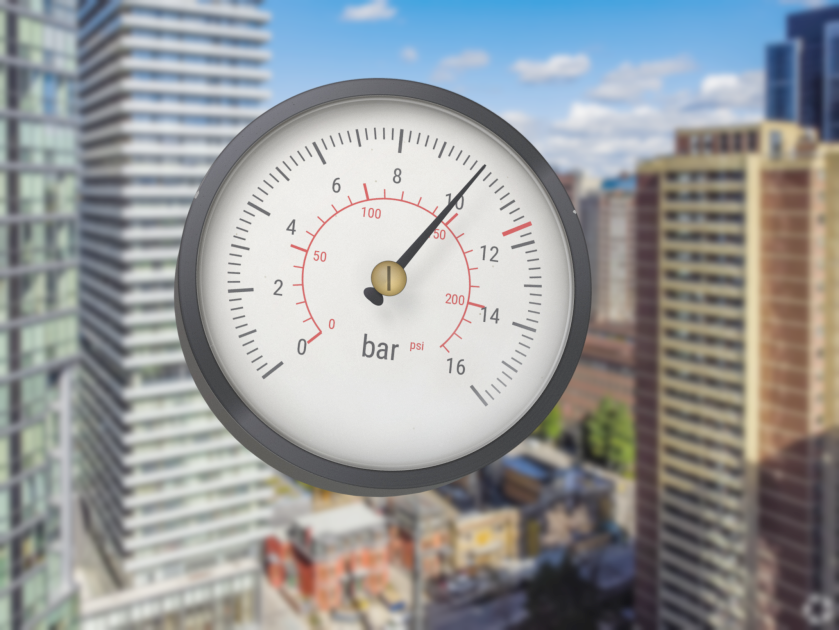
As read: 10 (bar)
